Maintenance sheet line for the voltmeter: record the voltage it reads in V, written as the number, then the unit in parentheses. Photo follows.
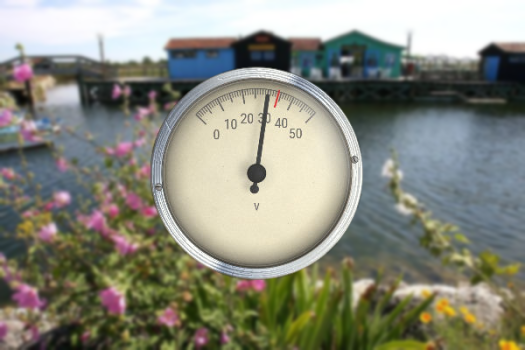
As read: 30 (V)
